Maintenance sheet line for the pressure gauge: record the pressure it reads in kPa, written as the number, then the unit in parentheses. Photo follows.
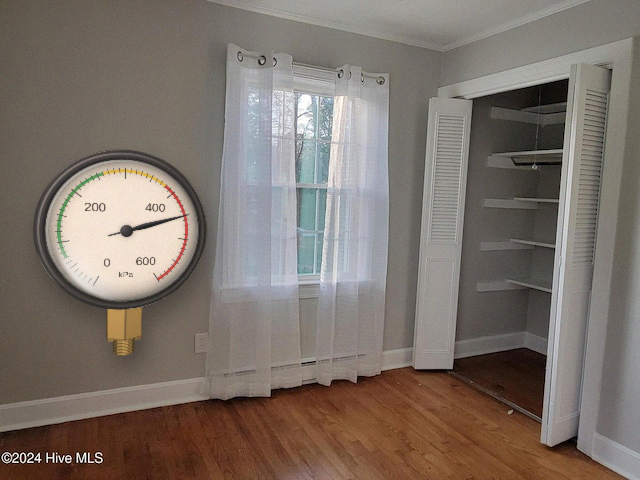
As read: 450 (kPa)
